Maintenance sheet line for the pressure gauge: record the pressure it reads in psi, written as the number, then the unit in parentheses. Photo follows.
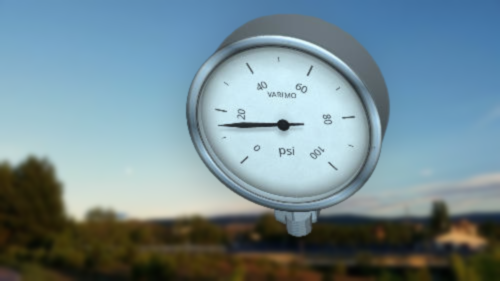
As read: 15 (psi)
